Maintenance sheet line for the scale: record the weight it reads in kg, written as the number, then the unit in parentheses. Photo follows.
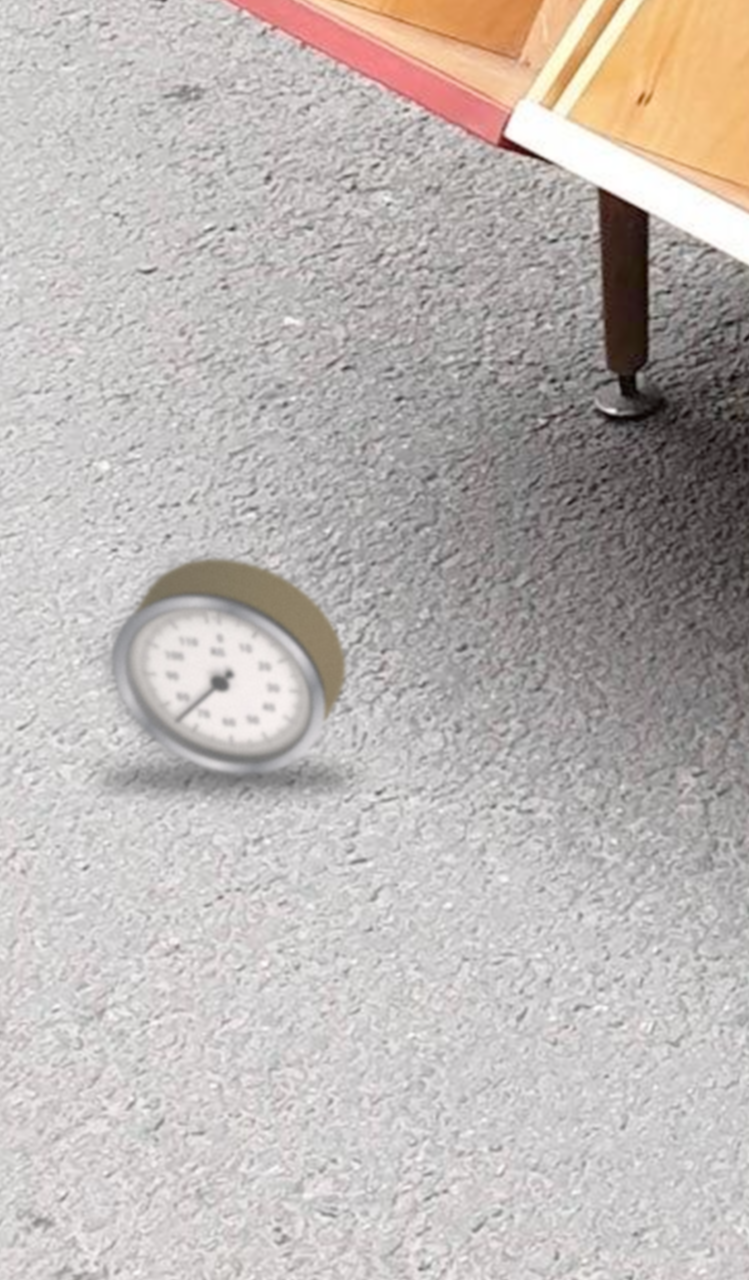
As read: 75 (kg)
